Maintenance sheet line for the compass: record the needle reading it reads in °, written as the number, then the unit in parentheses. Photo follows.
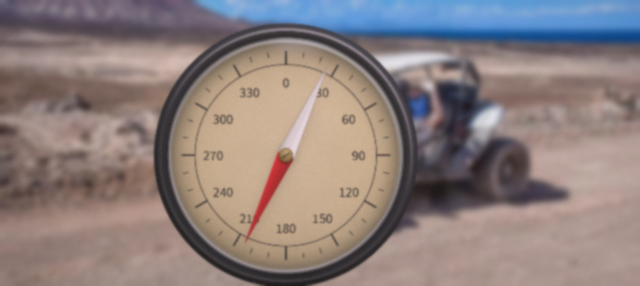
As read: 205 (°)
